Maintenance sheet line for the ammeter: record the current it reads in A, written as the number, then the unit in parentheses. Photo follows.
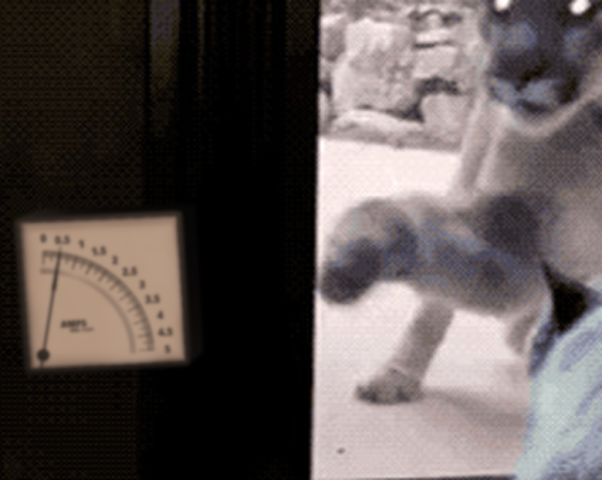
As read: 0.5 (A)
